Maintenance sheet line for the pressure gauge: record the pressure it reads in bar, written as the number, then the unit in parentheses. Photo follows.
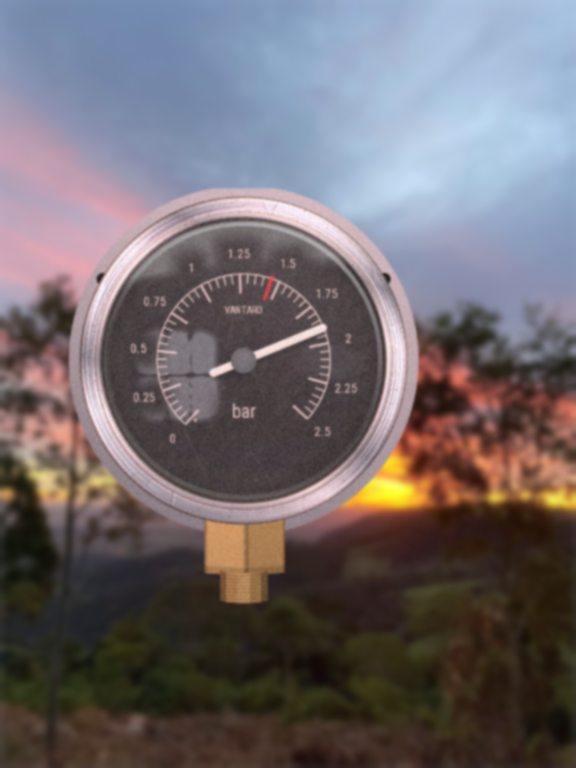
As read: 1.9 (bar)
